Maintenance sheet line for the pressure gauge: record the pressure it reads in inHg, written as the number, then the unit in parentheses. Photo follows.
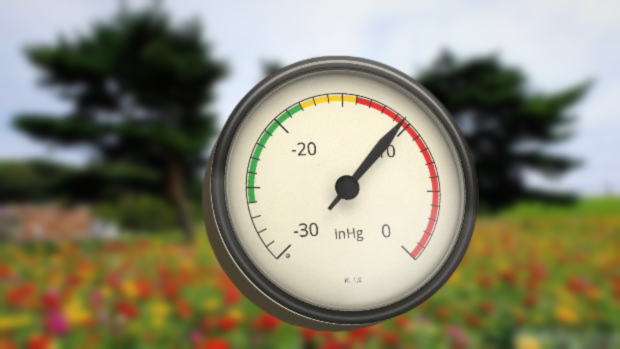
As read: -10.5 (inHg)
